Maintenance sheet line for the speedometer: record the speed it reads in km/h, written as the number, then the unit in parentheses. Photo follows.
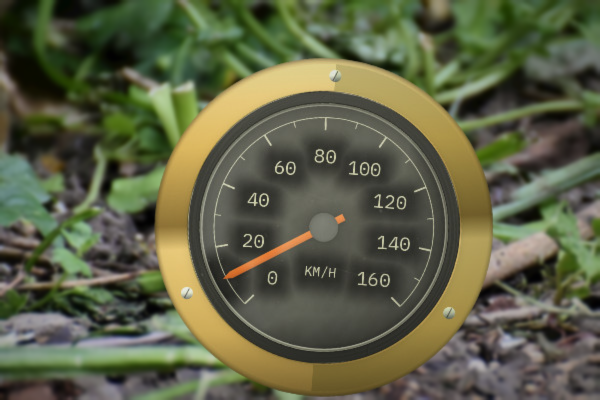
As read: 10 (km/h)
